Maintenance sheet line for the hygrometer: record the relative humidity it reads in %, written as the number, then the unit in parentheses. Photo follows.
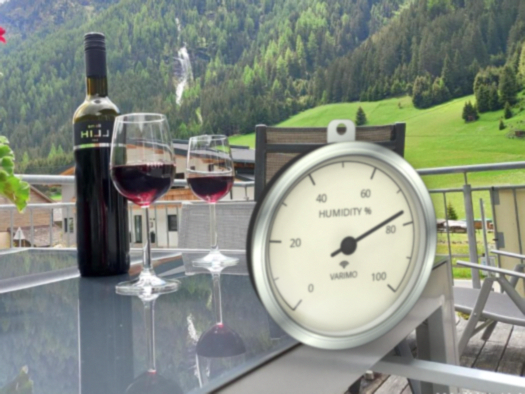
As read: 75 (%)
